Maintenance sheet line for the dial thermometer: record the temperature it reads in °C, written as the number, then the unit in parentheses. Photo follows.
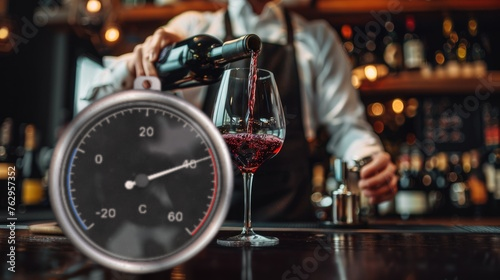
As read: 40 (°C)
